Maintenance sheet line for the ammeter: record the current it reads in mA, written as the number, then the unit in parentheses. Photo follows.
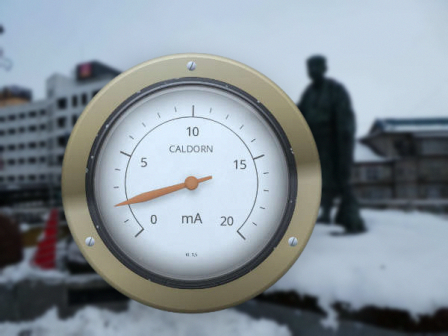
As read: 2 (mA)
